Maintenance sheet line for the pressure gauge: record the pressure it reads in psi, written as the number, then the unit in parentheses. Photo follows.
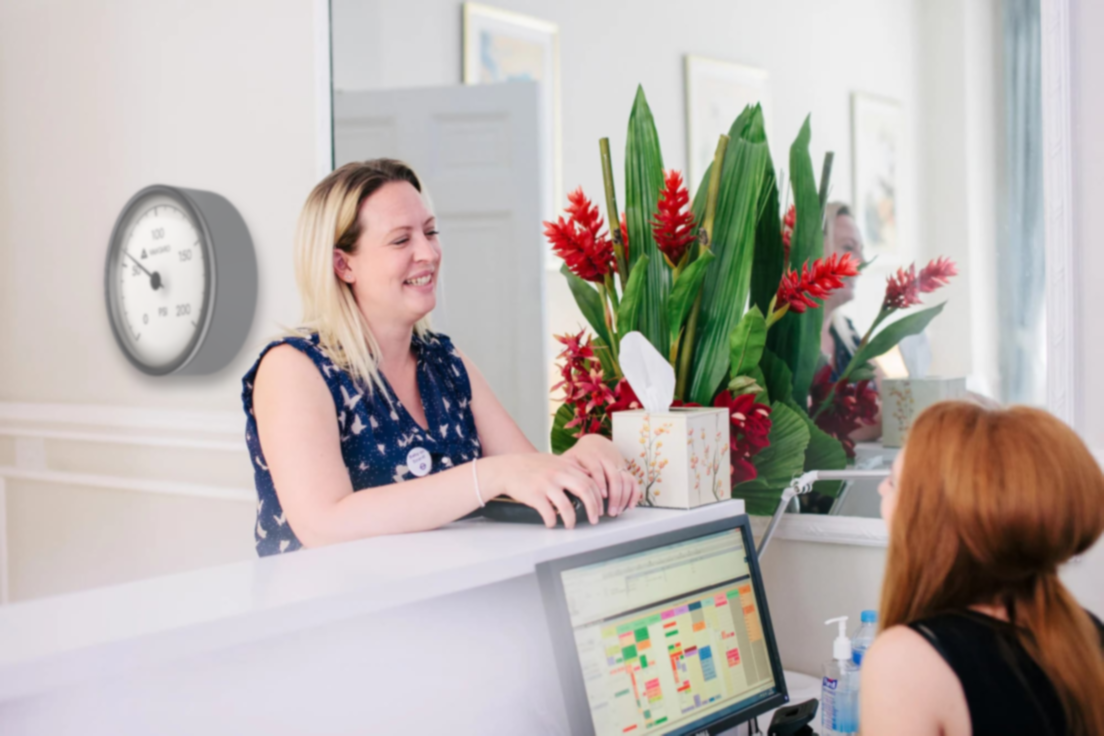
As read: 60 (psi)
